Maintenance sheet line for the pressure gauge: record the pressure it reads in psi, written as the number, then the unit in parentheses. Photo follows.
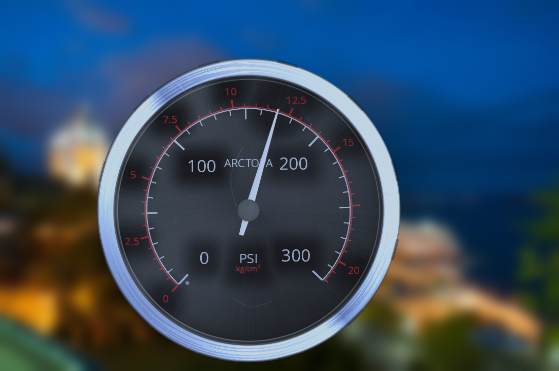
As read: 170 (psi)
